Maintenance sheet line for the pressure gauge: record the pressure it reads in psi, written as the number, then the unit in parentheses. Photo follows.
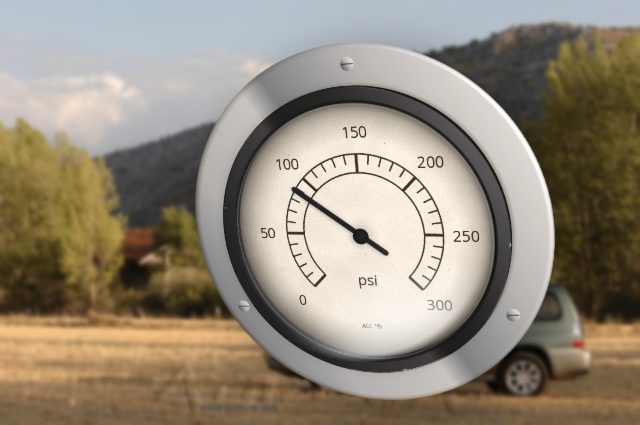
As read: 90 (psi)
